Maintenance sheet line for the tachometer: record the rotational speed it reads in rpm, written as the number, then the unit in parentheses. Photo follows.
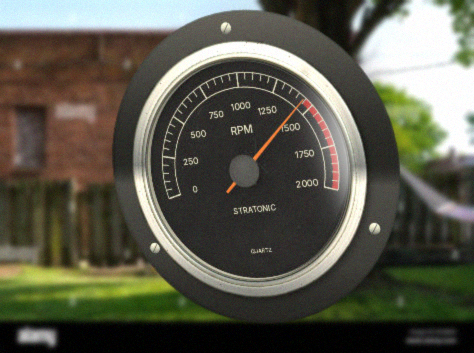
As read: 1450 (rpm)
